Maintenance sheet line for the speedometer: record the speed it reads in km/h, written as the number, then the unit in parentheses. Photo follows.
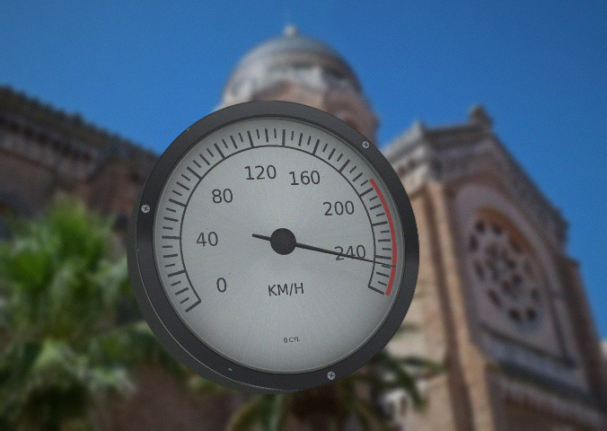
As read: 245 (km/h)
